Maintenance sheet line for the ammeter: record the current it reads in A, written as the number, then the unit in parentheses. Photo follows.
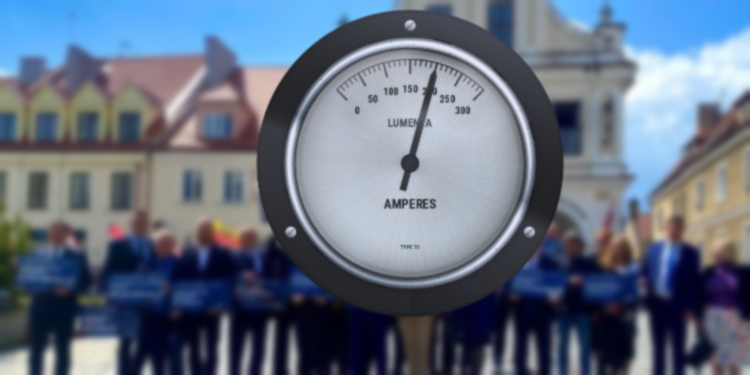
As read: 200 (A)
